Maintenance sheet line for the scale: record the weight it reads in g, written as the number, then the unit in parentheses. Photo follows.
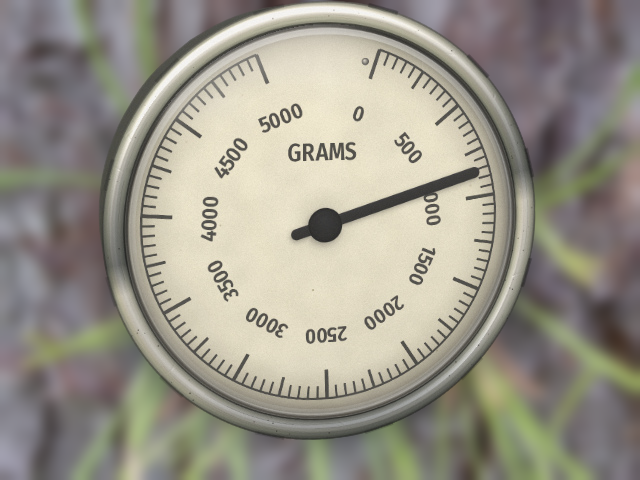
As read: 850 (g)
